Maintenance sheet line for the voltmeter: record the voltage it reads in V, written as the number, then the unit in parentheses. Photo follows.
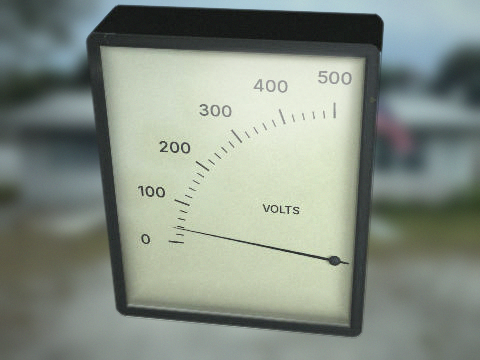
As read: 40 (V)
